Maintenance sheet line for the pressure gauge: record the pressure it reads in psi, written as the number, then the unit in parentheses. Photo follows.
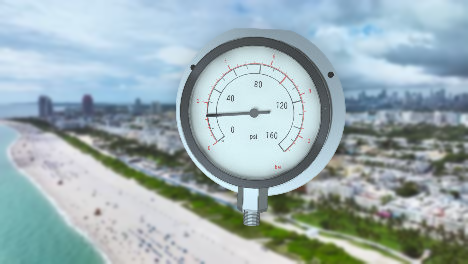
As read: 20 (psi)
